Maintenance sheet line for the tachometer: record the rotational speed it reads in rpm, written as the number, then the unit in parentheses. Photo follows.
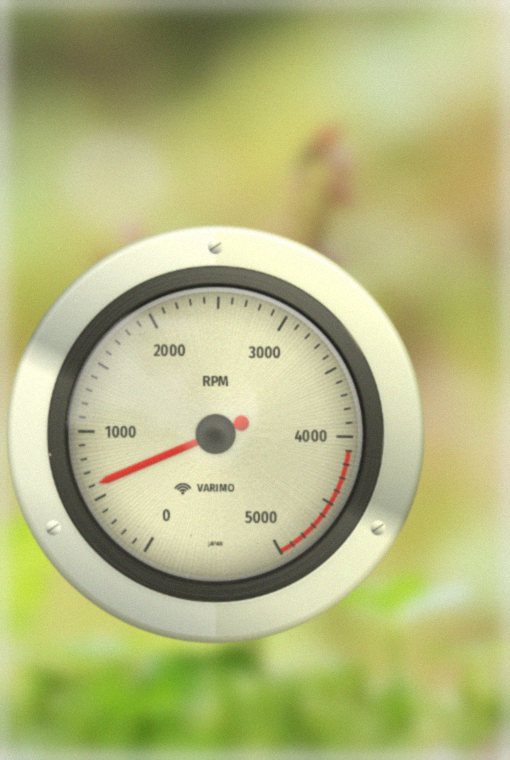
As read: 600 (rpm)
